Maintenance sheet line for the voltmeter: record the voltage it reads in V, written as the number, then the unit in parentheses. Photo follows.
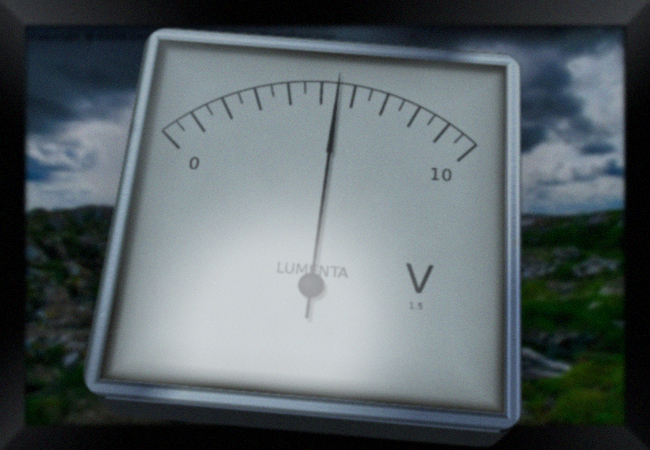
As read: 5.5 (V)
